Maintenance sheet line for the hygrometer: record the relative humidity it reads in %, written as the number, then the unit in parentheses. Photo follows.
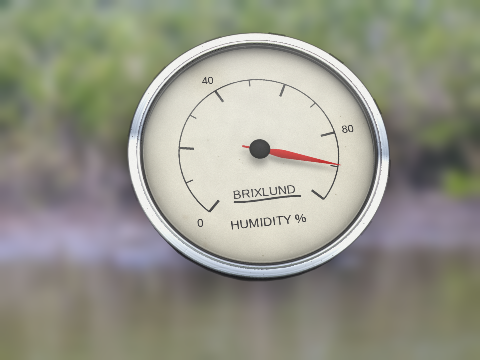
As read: 90 (%)
